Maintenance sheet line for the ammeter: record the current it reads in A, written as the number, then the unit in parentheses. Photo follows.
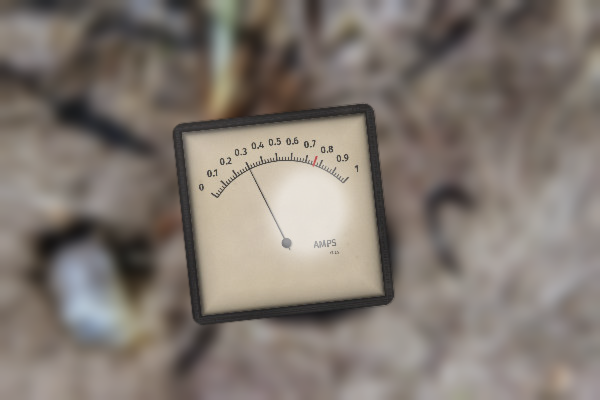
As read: 0.3 (A)
